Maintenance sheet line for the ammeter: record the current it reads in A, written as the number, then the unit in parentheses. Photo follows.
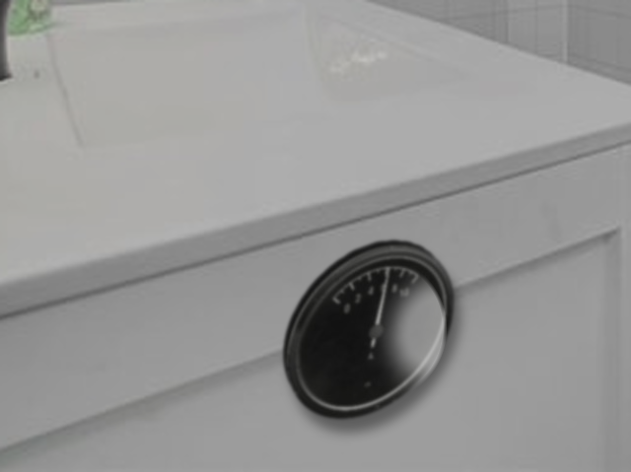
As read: 6 (A)
